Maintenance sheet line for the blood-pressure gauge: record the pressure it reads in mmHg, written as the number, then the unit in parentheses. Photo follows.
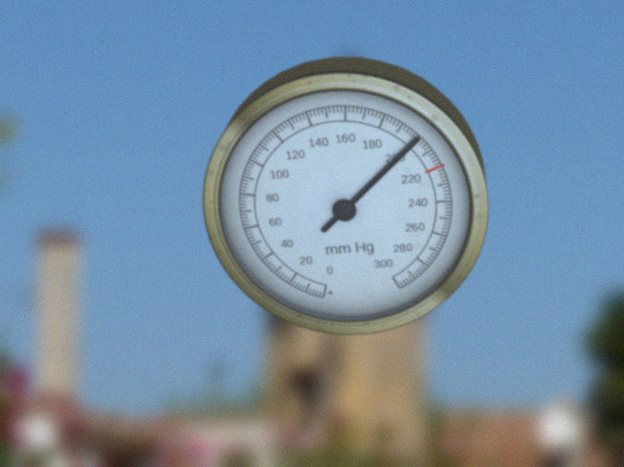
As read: 200 (mmHg)
